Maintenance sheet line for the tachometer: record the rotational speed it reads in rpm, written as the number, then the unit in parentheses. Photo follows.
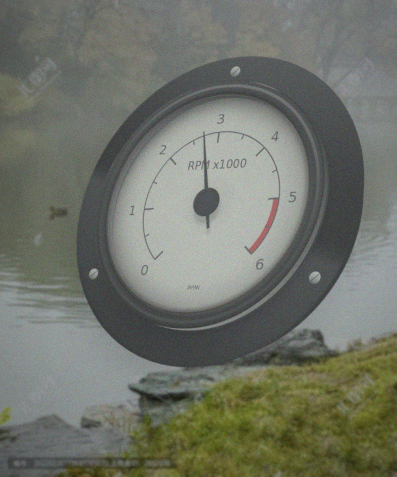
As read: 2750 (rpm)
